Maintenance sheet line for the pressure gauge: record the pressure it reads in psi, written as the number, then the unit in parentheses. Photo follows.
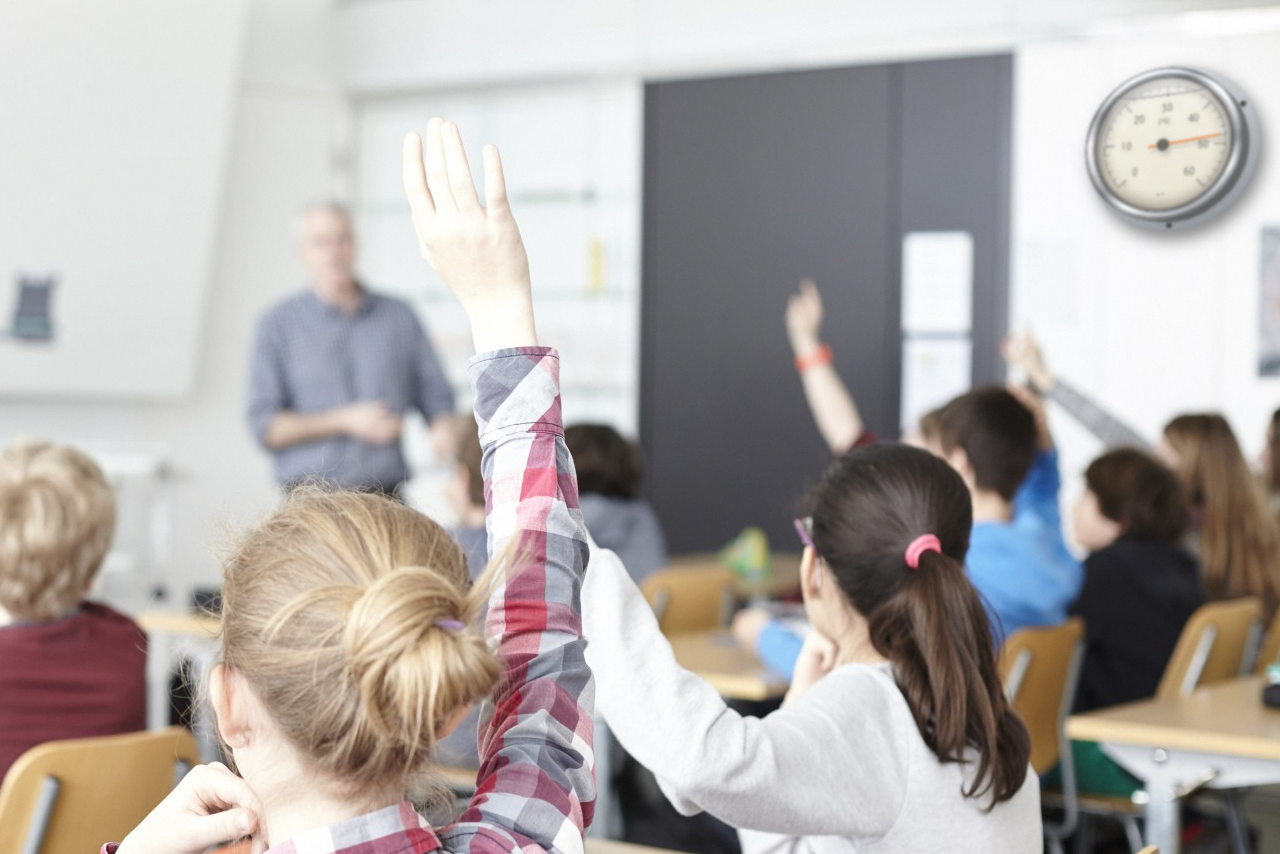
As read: 48 (psi)
